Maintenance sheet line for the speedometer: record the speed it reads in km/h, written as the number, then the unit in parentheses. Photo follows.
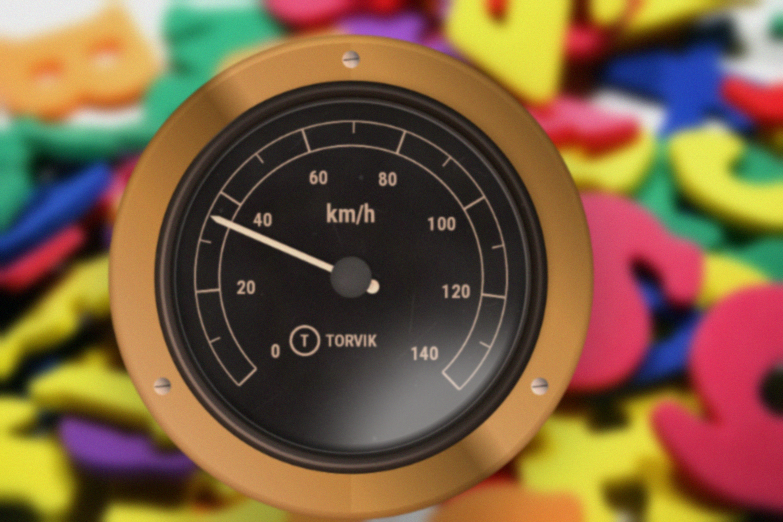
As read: 35 (km/h)
